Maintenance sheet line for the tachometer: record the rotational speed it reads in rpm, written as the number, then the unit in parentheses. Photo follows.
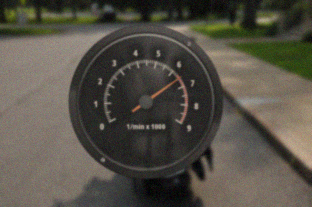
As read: 6500 (rpm)
